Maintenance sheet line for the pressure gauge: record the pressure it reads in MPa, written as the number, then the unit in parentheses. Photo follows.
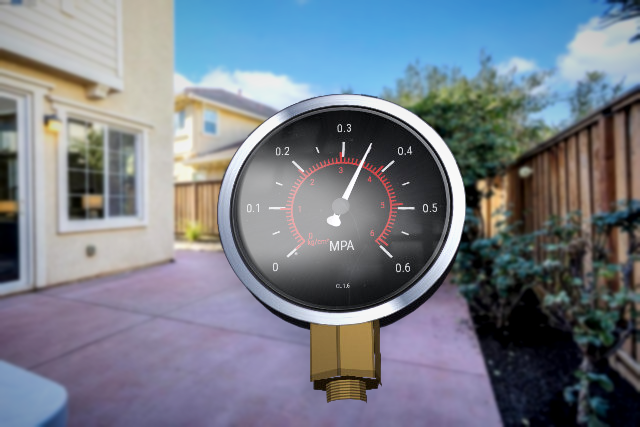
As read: 0.35 (MPa)
